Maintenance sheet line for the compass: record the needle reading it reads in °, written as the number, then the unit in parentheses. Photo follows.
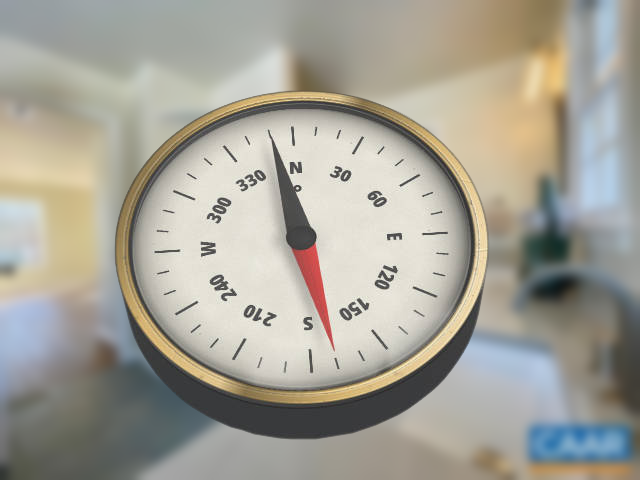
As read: 170 (°)
